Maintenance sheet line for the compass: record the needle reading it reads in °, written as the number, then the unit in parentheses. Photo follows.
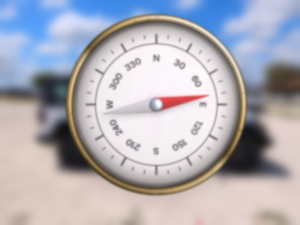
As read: 80 (°)
